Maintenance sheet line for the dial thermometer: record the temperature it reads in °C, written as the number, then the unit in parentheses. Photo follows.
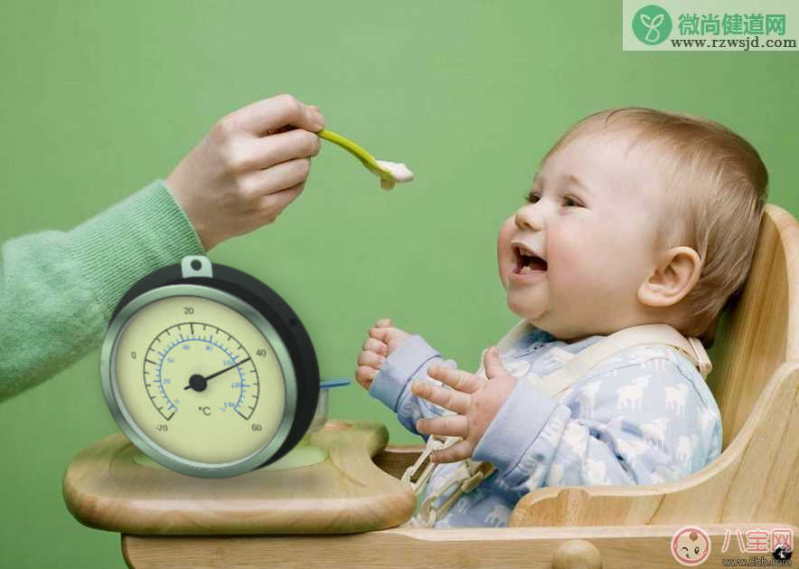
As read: 40 (°C)
